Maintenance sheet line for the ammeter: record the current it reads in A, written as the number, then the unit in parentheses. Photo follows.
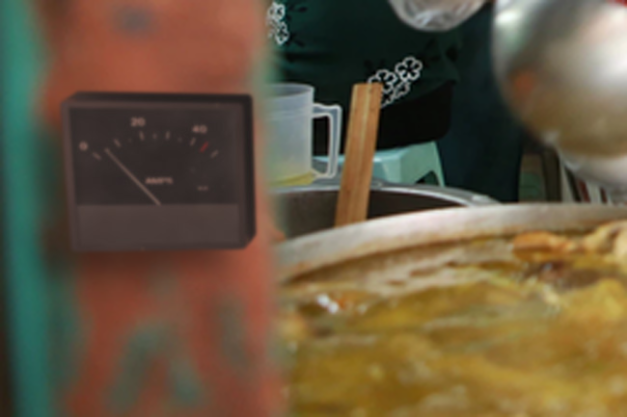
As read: 5 (A)
